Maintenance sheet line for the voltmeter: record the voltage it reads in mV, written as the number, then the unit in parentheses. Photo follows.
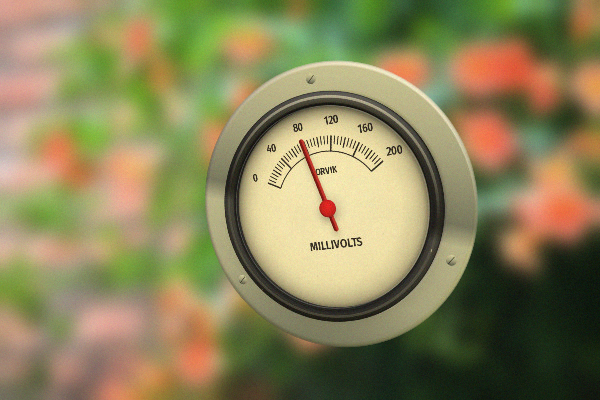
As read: 80 (mV)
